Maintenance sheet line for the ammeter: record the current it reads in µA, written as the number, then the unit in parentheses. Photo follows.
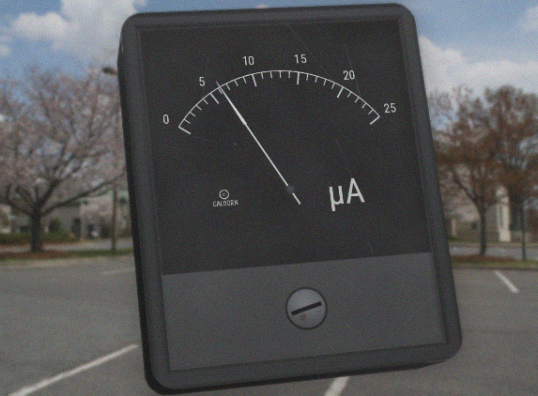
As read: 6 (µA)
